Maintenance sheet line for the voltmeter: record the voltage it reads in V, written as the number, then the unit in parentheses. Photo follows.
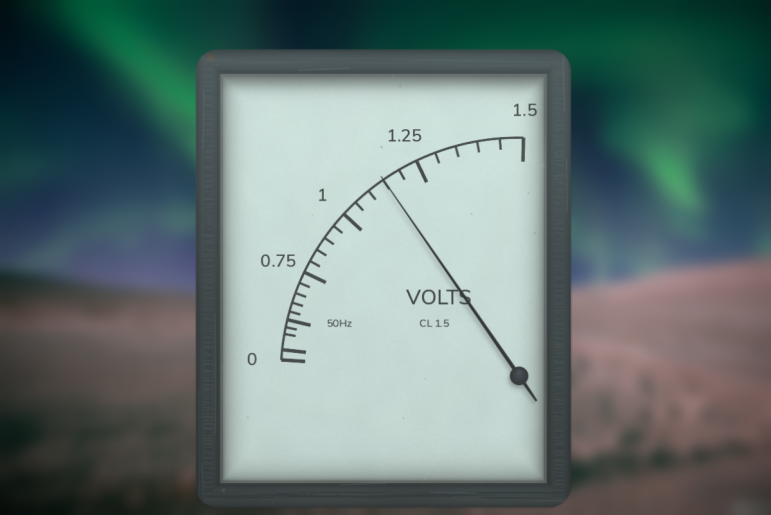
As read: 1.15 (V)
